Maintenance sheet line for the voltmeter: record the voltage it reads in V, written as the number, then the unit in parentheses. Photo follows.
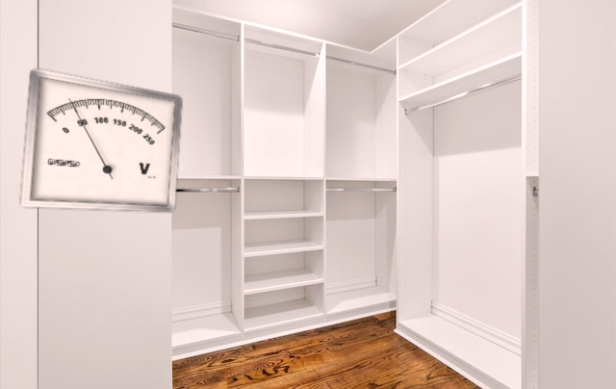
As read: 50 (V)
